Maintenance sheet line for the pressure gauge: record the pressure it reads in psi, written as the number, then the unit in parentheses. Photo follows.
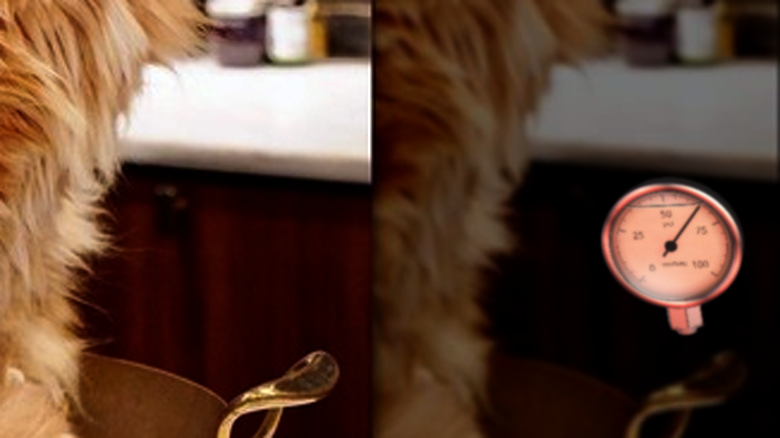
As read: 65 (psi)
